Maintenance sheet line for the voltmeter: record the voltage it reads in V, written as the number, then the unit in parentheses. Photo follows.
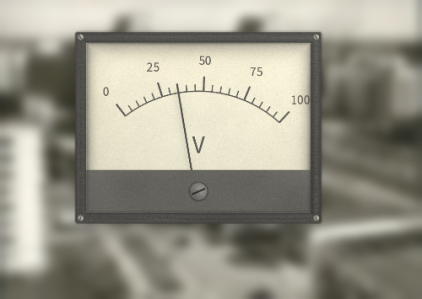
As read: 35 (V)
